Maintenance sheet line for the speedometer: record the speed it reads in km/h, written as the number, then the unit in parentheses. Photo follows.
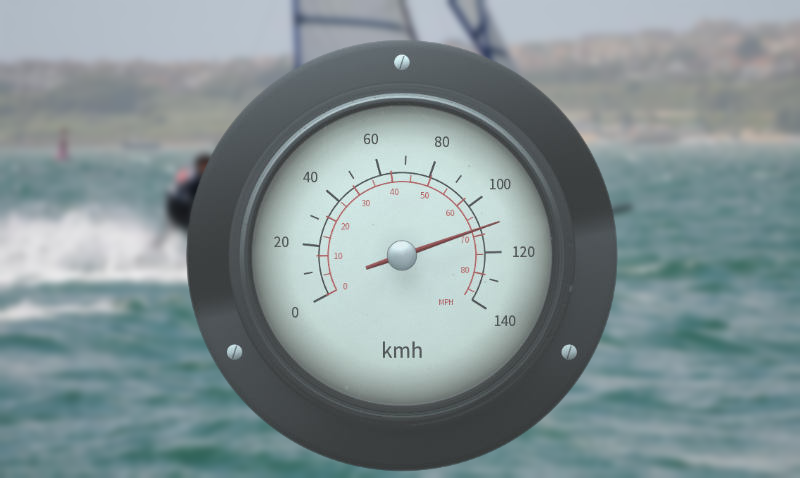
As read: 110 (km/h)
